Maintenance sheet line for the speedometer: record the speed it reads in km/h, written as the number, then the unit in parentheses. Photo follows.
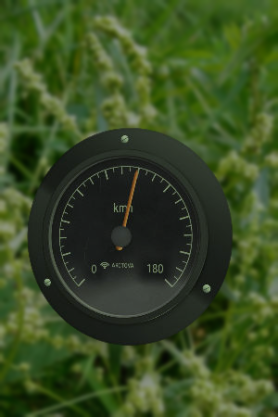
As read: 100 (km/h)
